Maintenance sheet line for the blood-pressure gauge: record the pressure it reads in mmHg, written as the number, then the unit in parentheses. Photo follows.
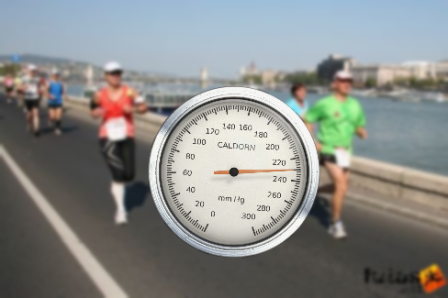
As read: 230 (mmHg)
